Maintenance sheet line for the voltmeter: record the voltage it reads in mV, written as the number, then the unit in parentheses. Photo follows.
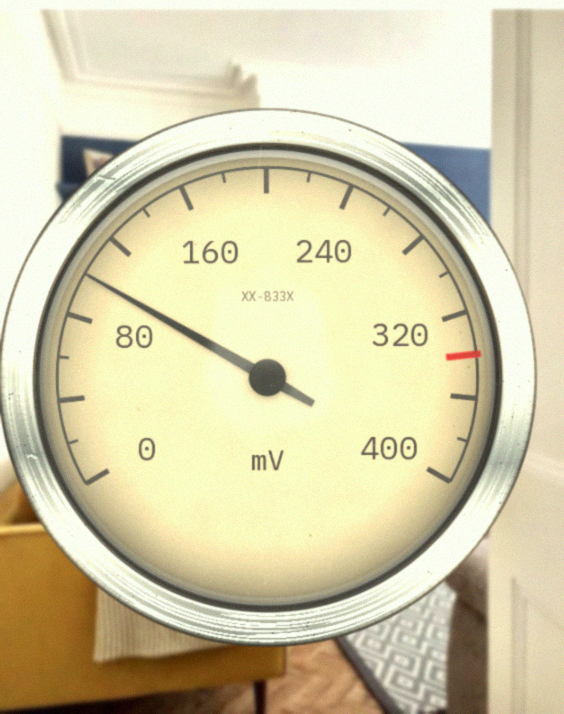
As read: 100 (mV)
